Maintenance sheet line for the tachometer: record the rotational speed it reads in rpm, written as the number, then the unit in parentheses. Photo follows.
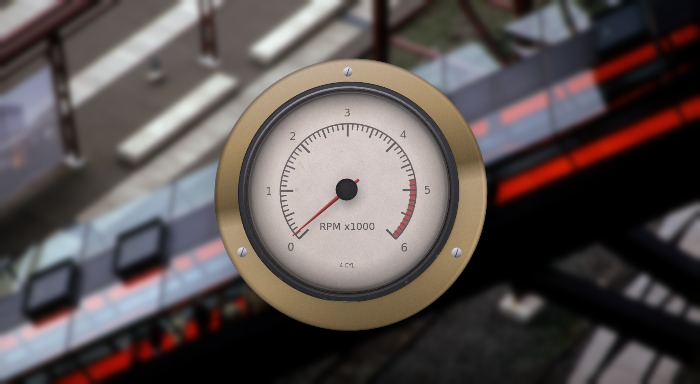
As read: 100 (rpm)
